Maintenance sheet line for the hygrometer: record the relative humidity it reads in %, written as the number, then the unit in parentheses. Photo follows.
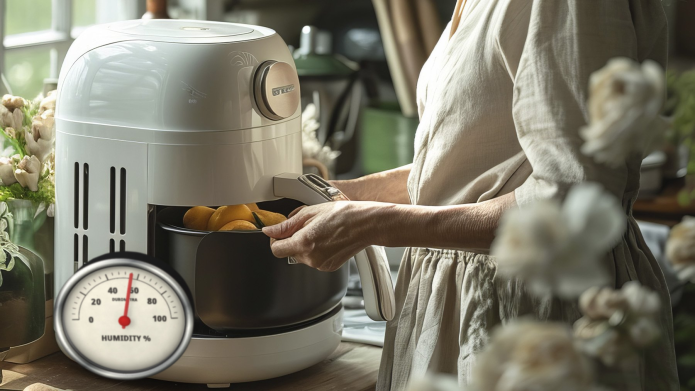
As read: 56 (%)
